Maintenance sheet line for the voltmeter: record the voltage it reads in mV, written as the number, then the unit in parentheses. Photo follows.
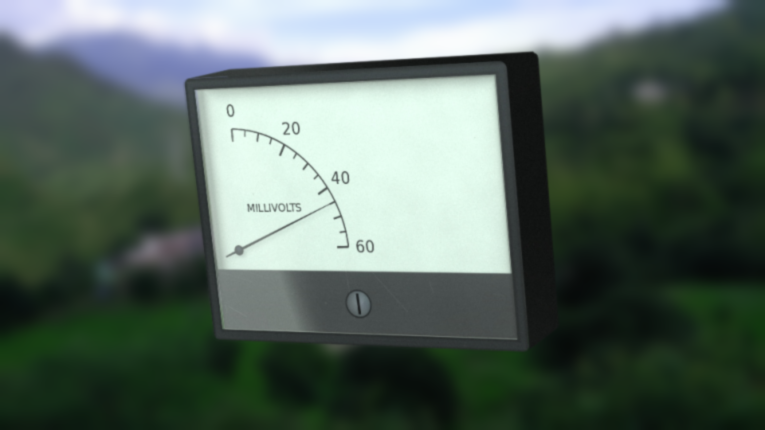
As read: 45 (mV)
